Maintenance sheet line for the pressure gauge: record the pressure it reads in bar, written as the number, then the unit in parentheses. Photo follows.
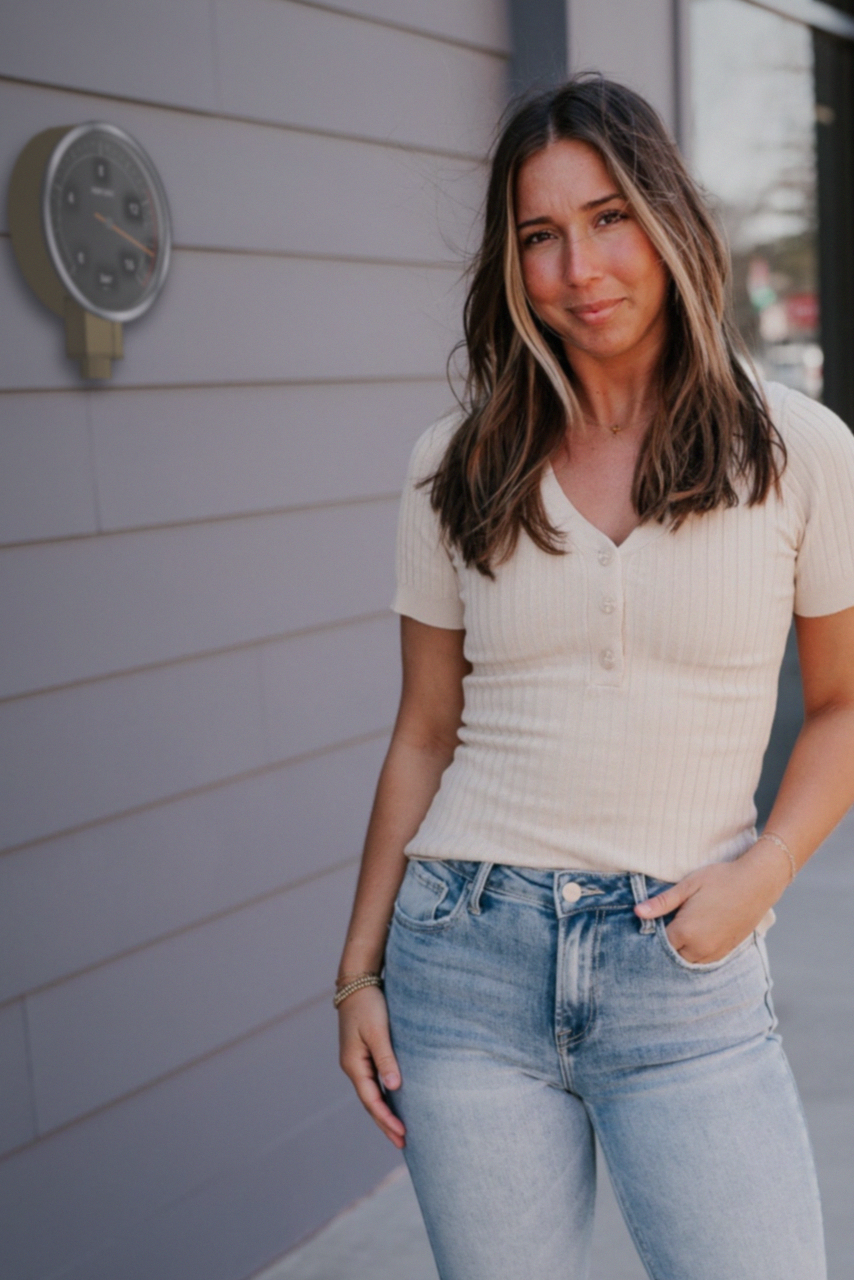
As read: 14.5 (bar)
